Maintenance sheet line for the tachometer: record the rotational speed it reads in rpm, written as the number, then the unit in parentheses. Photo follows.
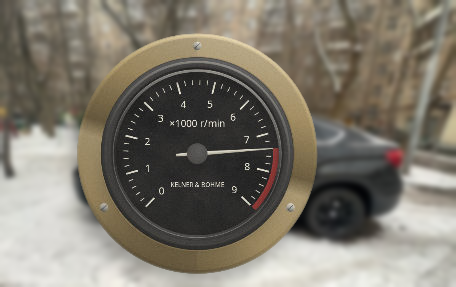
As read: 7400 (rpm)
